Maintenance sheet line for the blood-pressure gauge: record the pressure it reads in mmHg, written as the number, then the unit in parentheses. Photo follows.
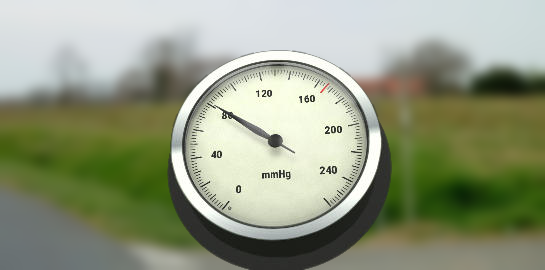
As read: 80 (mmHg)
